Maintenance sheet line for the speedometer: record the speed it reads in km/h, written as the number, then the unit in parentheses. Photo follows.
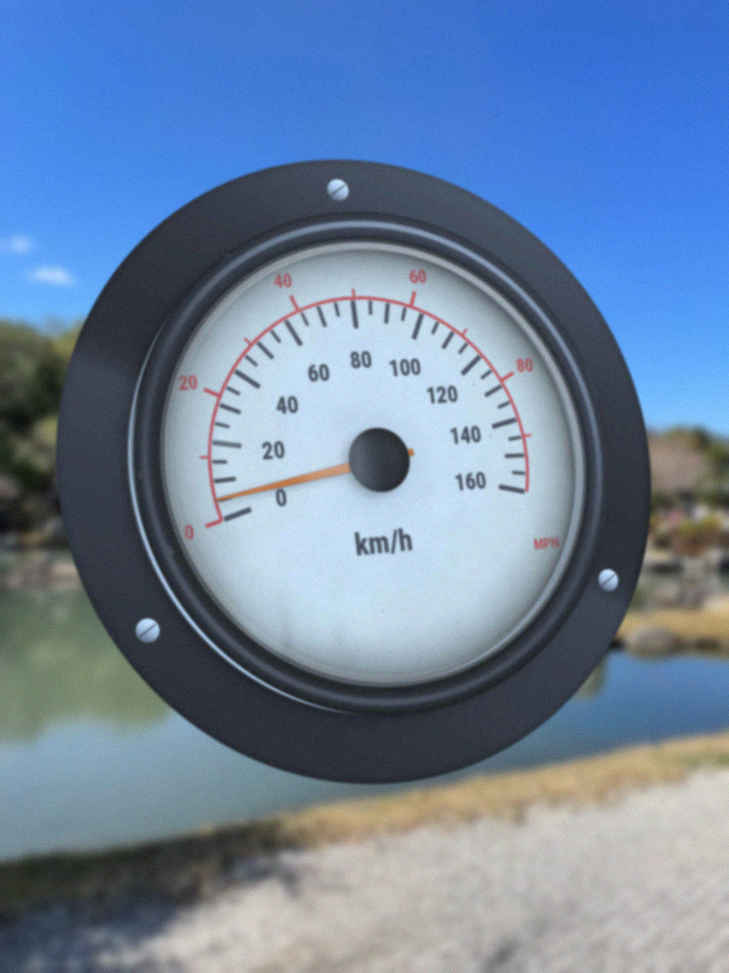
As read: 5 (km/h)
